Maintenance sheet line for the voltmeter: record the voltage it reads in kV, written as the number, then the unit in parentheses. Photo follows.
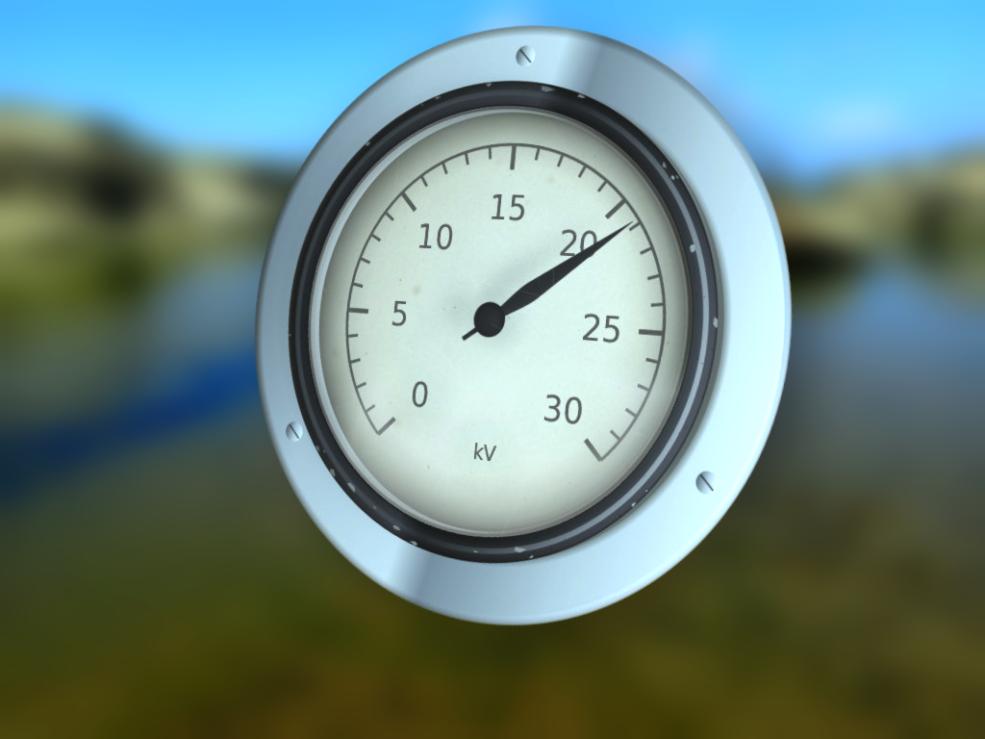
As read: 21 (kV)
